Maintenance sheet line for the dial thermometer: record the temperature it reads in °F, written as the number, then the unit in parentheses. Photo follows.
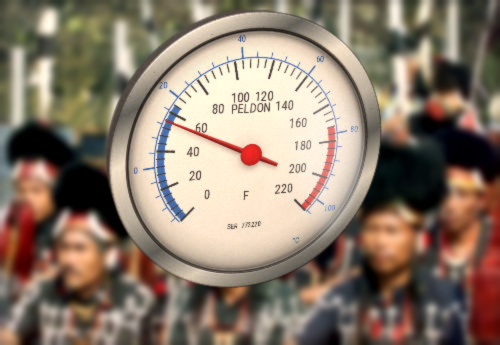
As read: 56 (°F)
